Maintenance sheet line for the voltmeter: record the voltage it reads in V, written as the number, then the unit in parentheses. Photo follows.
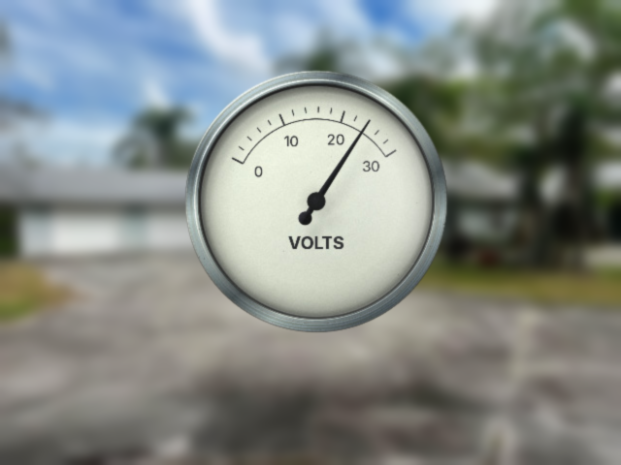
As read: 24 (V)
